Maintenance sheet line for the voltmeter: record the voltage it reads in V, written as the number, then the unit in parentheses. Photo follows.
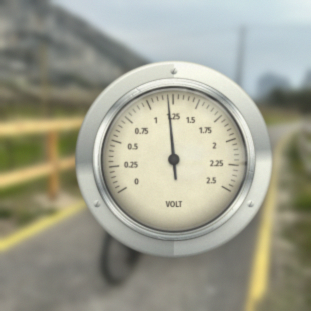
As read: 1.2 (V)
